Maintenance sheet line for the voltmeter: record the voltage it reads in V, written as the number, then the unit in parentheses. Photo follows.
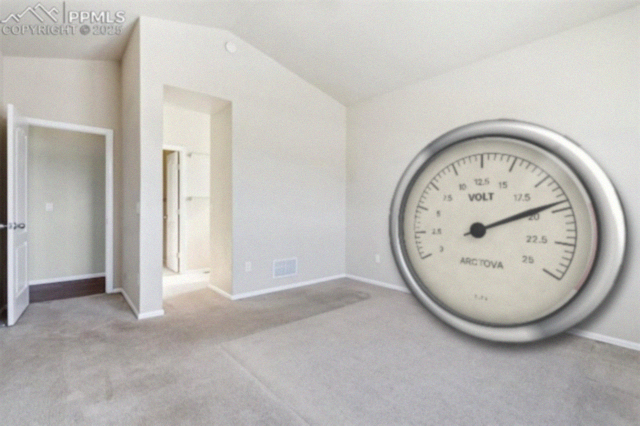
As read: 19.5 (V)
